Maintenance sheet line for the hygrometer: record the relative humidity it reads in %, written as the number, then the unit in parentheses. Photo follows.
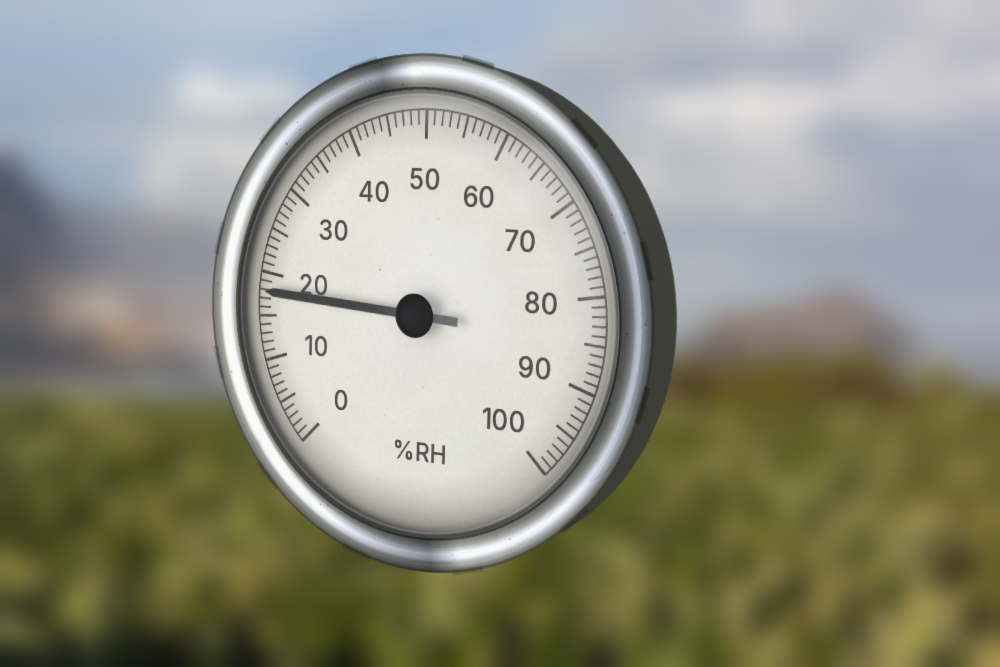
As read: 18 (%)
